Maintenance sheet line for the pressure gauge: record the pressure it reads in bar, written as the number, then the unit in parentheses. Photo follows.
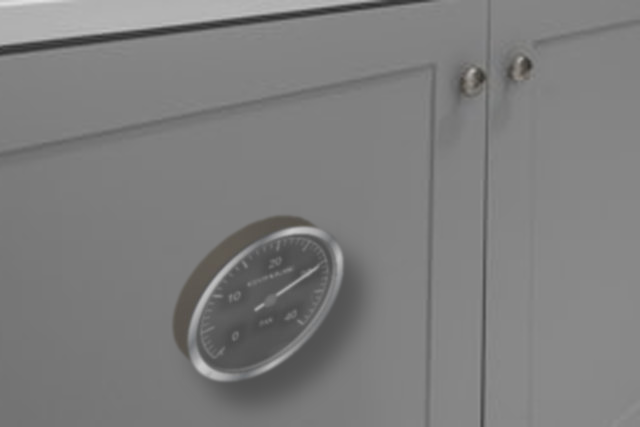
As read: 30 (bar)
